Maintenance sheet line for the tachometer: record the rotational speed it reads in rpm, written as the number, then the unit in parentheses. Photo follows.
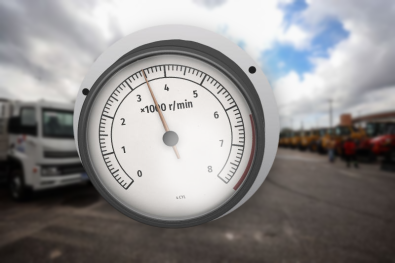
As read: 3500 (rpm)
